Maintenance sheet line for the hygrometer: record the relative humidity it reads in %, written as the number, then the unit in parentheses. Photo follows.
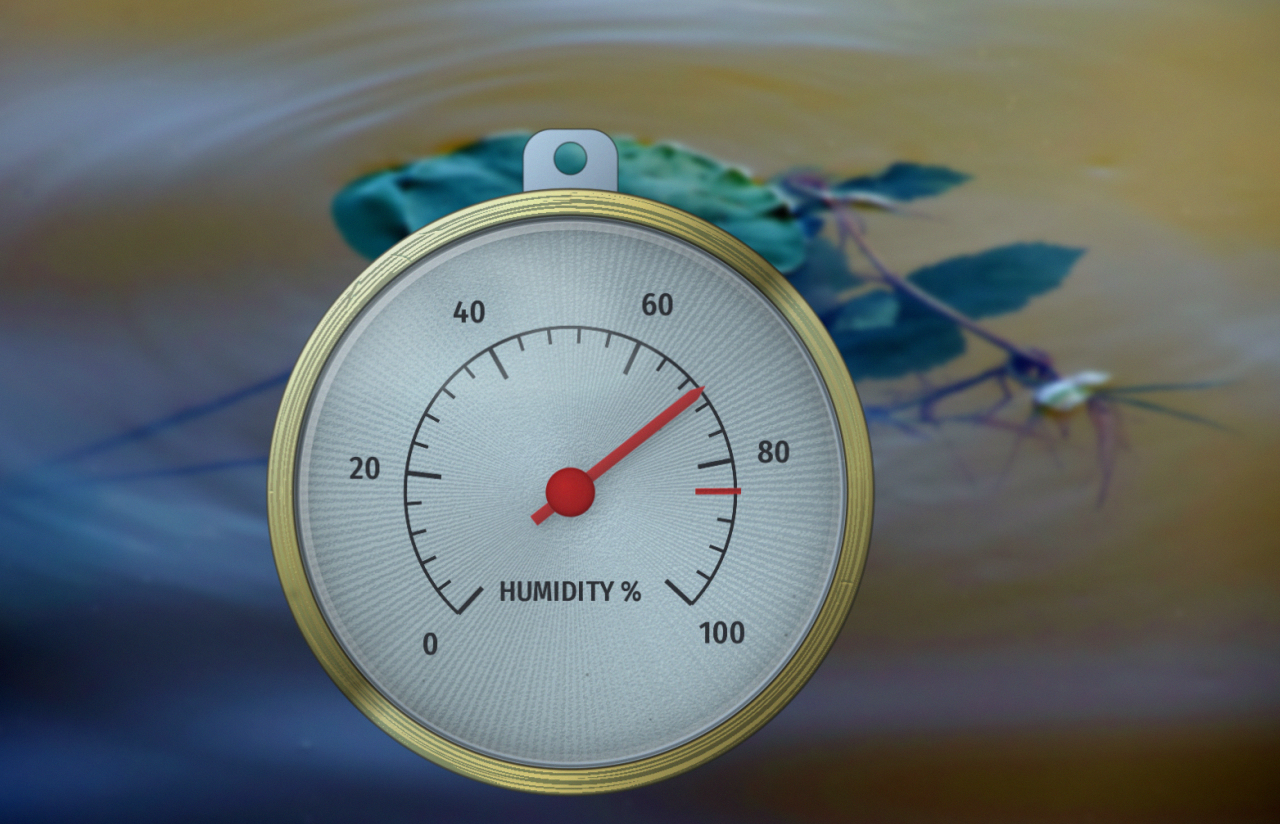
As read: 70 (%)
